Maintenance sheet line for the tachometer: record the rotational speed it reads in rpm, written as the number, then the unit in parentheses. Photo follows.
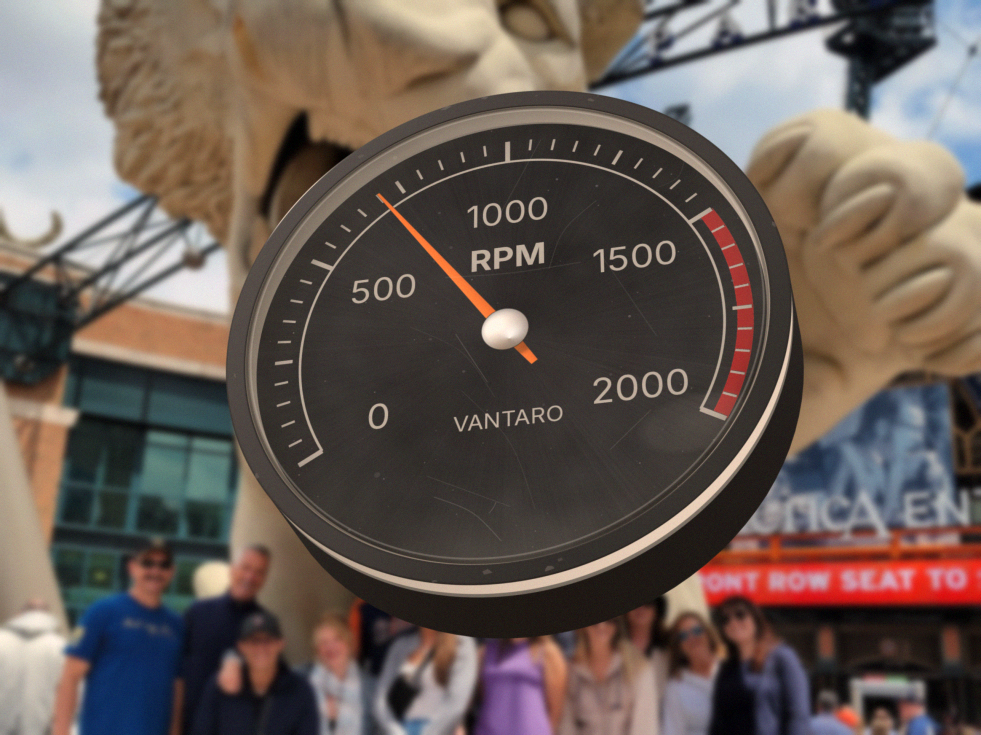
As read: 700 (rpm)
